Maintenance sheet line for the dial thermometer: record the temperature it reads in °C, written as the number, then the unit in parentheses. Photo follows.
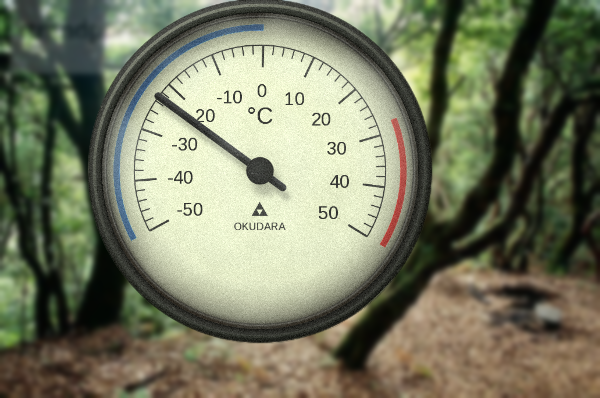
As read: -23 (°C)
